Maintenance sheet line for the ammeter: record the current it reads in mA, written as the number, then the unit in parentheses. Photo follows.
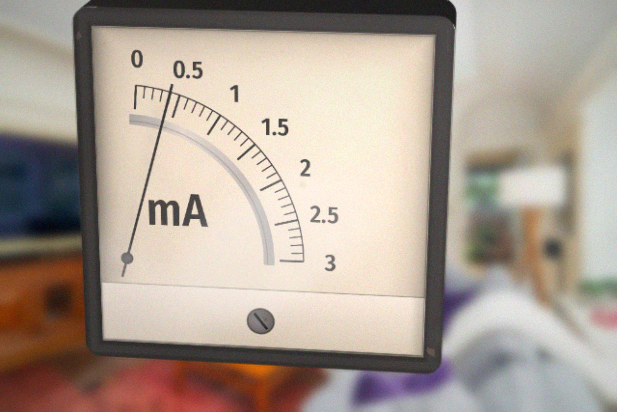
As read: 0.4 (mA)
